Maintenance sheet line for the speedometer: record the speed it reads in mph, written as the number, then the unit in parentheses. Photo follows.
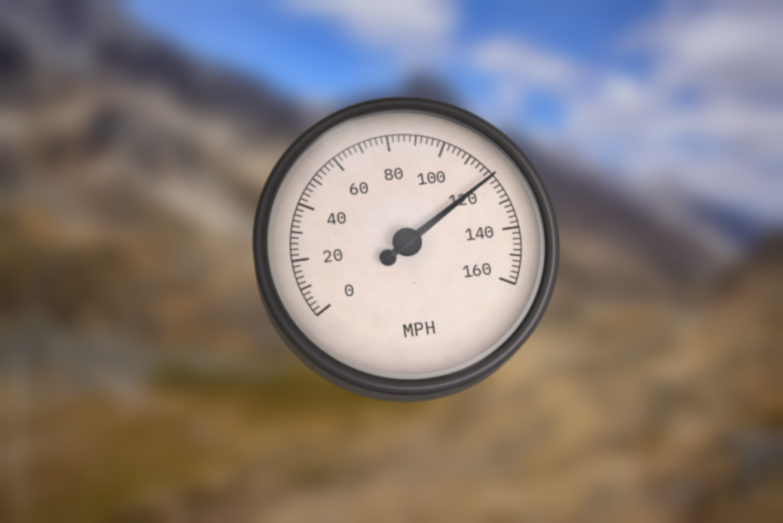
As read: 120 (mph)
